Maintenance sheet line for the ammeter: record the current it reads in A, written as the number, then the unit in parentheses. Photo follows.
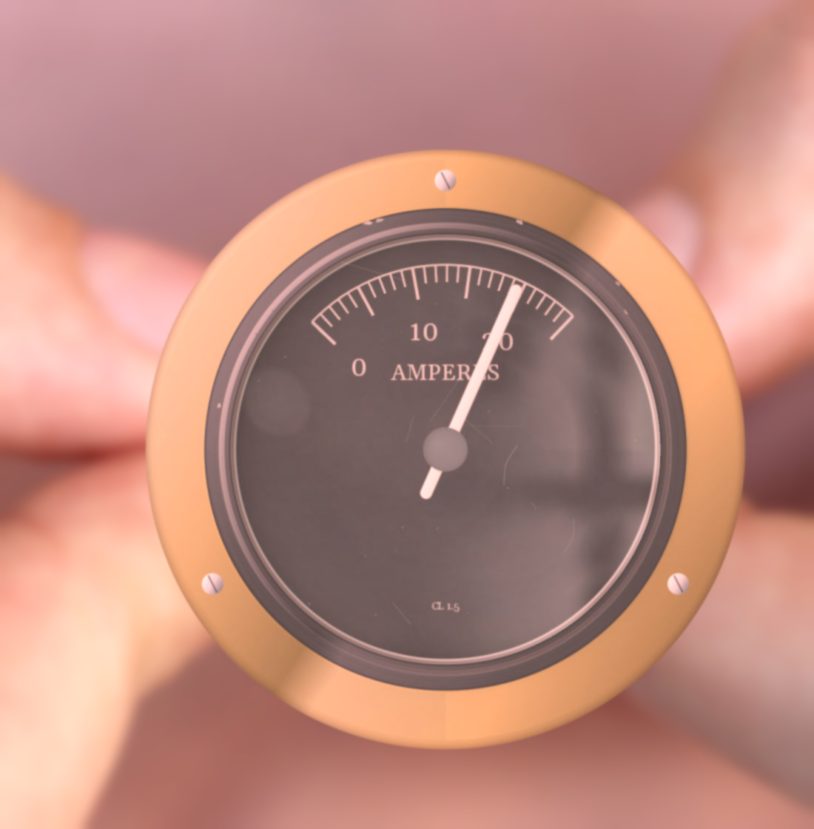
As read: 19.5 (A)
